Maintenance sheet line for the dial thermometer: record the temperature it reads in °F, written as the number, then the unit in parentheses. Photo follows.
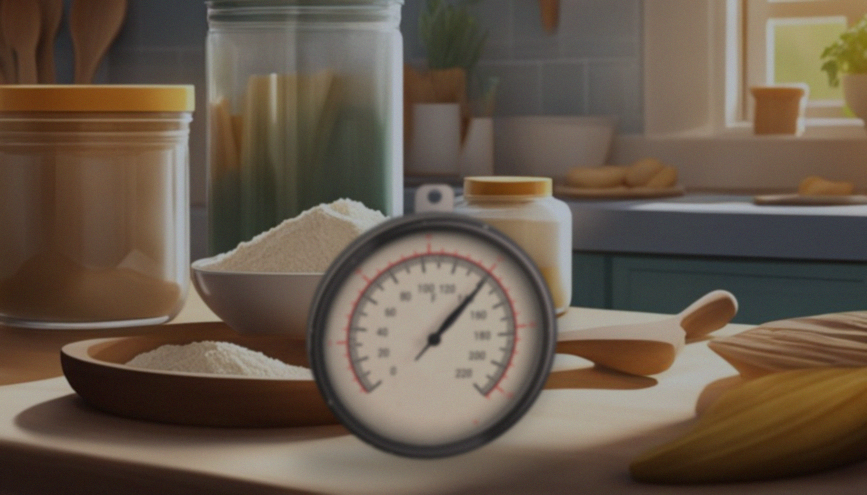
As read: 140 (°F)
